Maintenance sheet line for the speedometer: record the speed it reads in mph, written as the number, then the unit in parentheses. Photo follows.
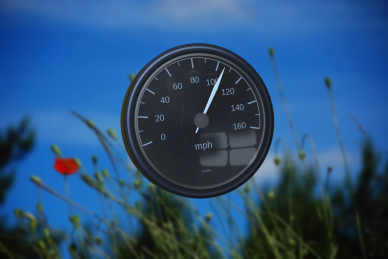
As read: 105 (mph)
